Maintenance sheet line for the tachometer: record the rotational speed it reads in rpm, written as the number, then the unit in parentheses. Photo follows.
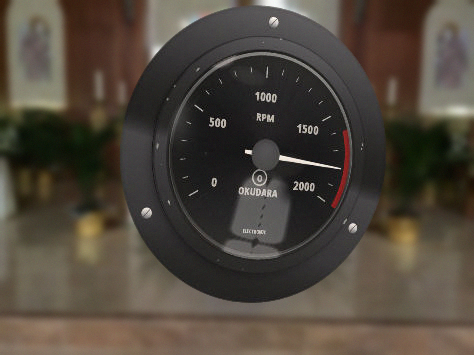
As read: 1800 (rpm)
